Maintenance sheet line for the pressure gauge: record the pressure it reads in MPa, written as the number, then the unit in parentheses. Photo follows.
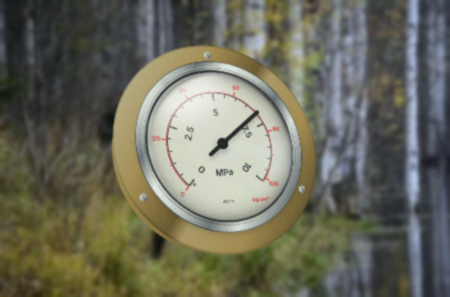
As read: 7 (MPa)
